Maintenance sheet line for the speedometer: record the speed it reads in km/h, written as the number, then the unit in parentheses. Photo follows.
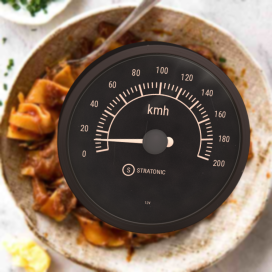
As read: 12 (km/h)
